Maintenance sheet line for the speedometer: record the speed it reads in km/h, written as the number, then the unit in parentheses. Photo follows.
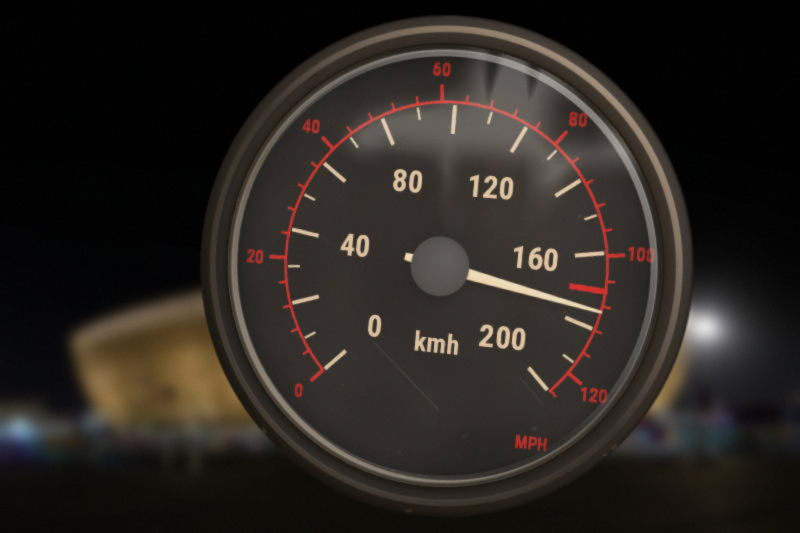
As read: 175 (km/h)
